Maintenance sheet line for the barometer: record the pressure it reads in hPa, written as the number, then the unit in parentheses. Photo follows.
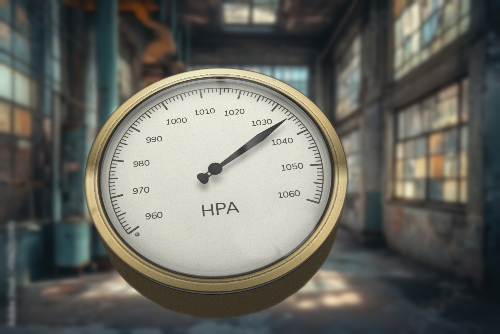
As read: 1035 (hPa)
